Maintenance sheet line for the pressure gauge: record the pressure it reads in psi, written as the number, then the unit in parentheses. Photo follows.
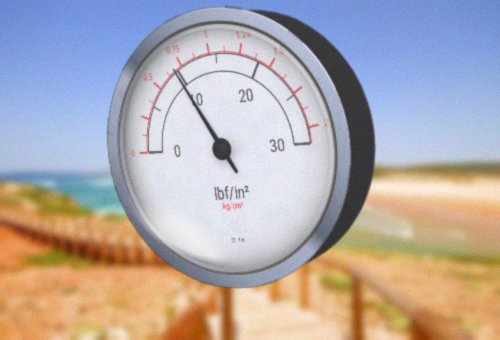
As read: 10 (psi)
